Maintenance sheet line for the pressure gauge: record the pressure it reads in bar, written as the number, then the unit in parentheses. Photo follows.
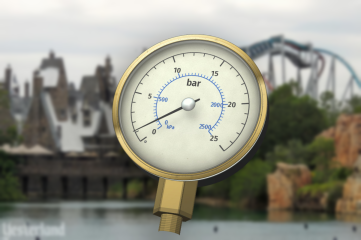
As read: 1 (bar)
